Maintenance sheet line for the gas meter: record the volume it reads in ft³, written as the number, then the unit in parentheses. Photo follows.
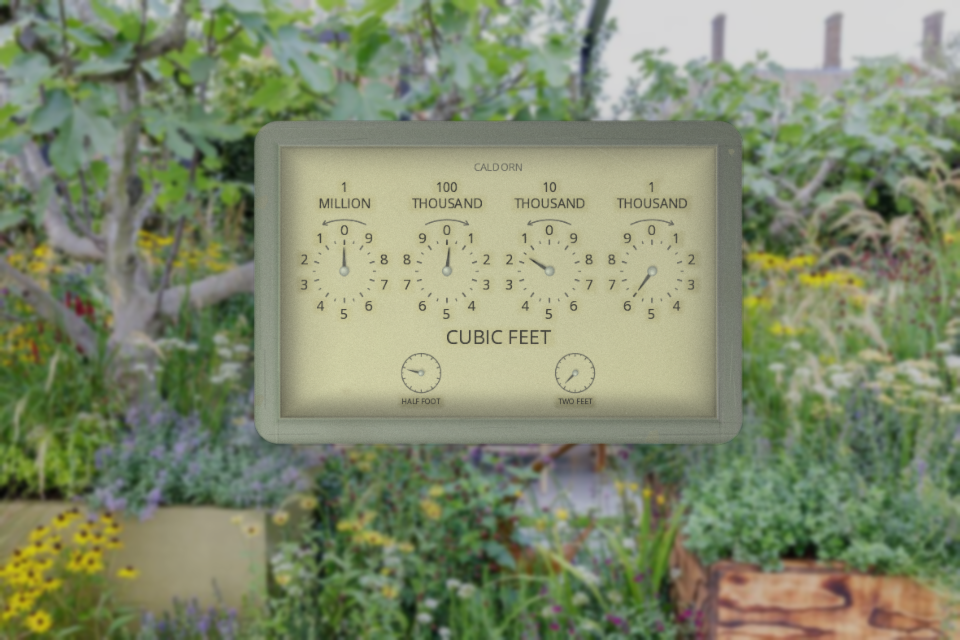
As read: 1600 (ft³)
